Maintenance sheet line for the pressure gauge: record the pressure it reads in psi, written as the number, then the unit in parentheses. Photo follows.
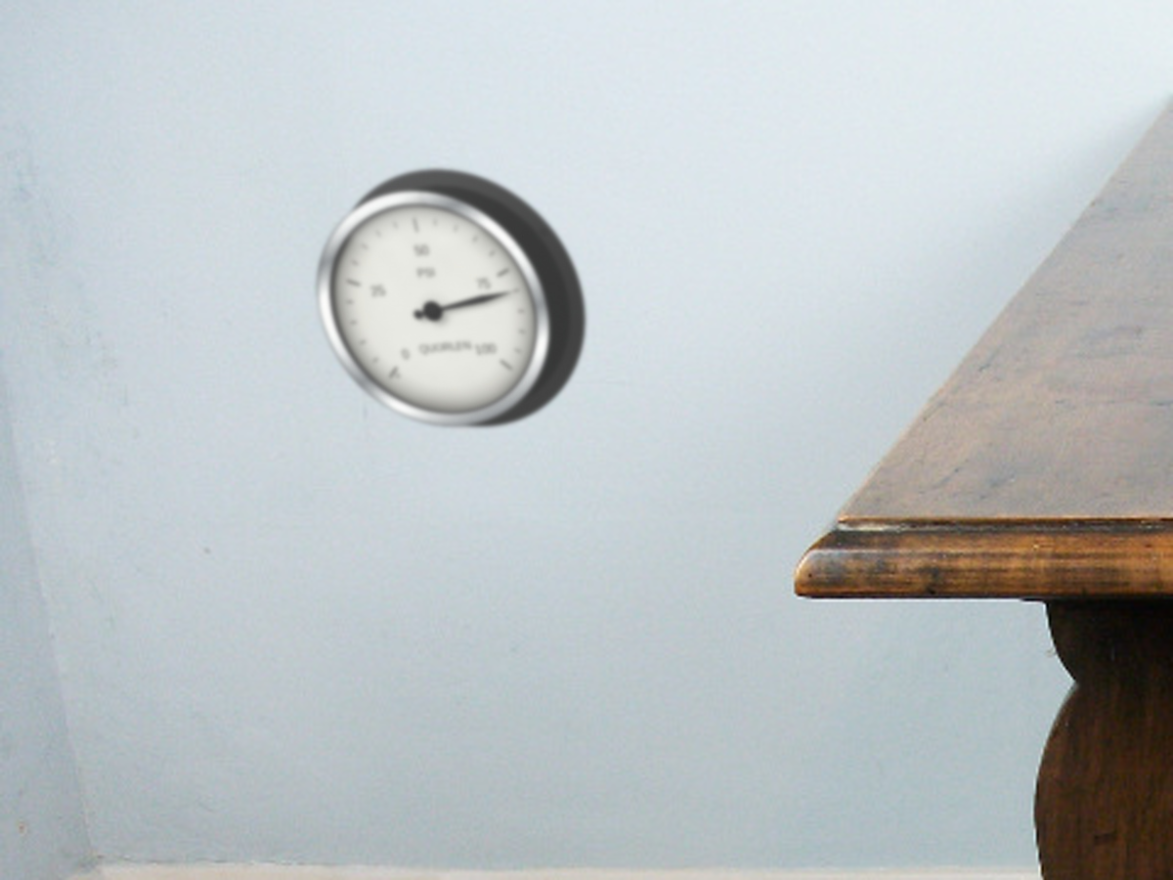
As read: 80 (psi)
